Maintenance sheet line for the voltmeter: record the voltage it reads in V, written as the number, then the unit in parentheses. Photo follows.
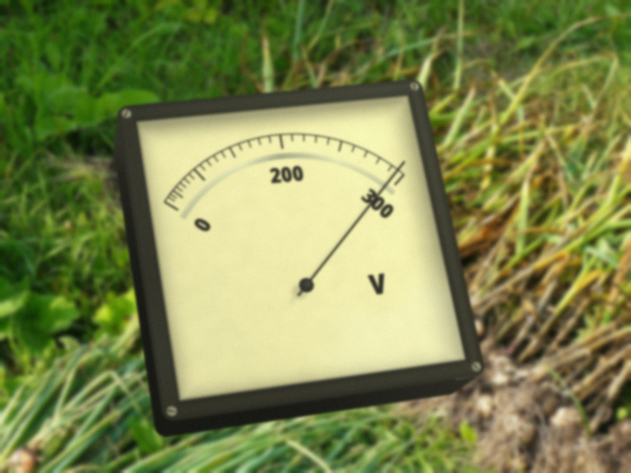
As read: 295 (V)
